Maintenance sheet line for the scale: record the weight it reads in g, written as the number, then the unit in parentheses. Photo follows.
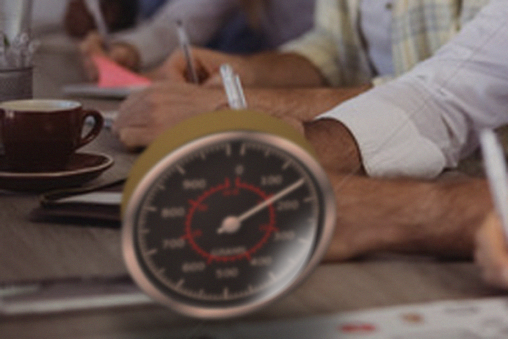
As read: 150 (g)
